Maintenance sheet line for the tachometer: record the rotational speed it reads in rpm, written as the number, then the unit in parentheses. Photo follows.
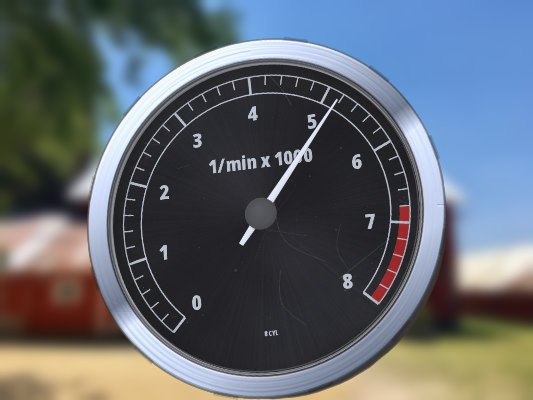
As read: 5200 (rpm)
